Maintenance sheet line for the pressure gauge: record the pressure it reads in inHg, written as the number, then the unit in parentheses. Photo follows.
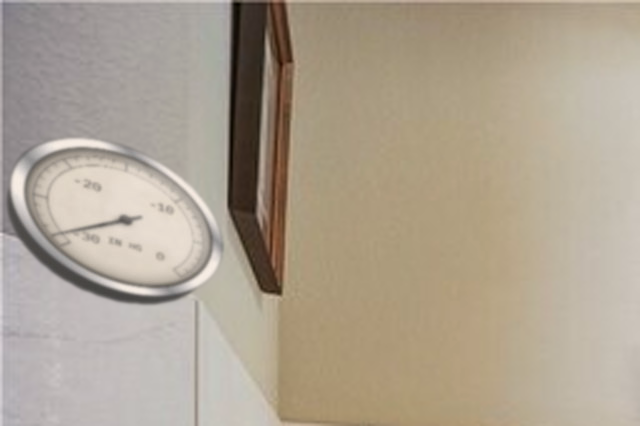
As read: -29 (inHg)
